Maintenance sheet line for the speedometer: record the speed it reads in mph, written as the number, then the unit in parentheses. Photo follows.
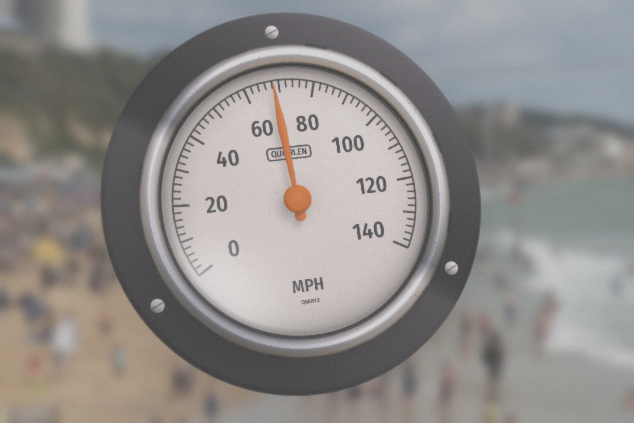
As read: 68 (mph)
